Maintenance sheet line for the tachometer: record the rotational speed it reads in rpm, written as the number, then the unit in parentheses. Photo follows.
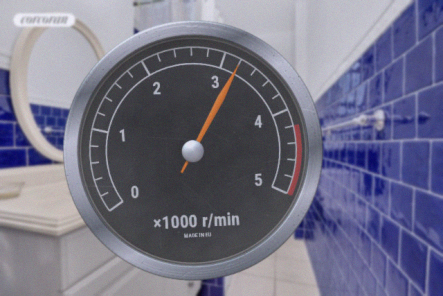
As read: 3200 (rpm)
